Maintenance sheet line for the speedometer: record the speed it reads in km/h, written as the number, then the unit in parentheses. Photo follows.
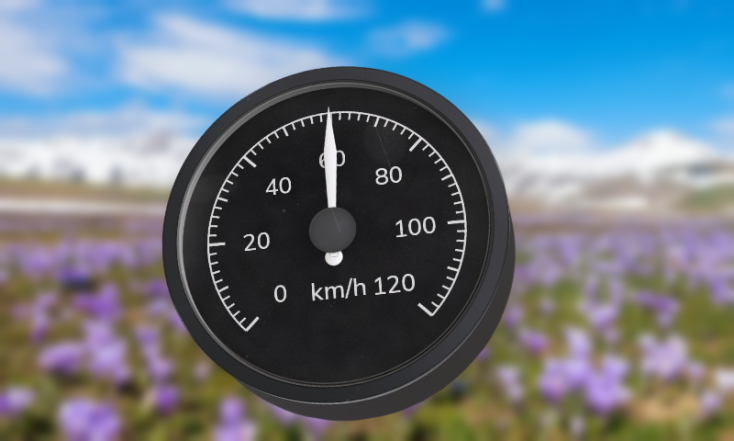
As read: 60 (km/h)
